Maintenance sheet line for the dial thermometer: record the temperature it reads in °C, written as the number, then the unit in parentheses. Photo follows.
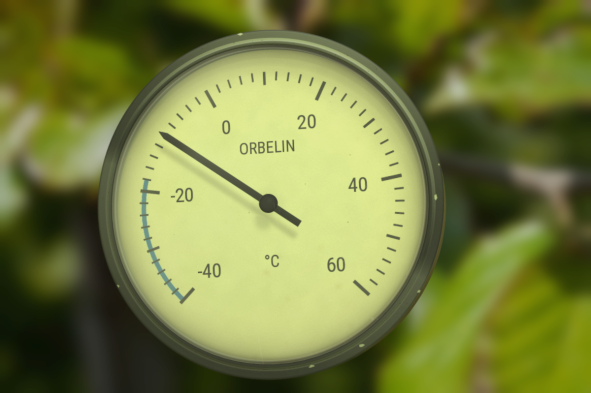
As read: -10 (°C)
